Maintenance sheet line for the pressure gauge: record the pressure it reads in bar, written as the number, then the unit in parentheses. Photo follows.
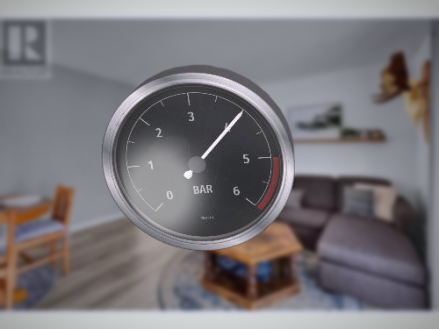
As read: 4 (bar)
